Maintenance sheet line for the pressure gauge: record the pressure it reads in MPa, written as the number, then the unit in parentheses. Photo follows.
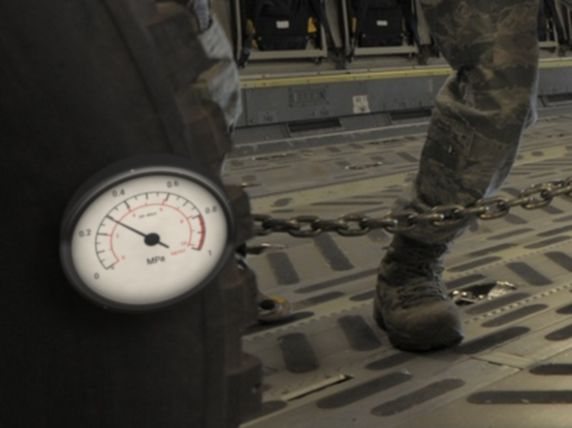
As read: 0.3 (MPa)
